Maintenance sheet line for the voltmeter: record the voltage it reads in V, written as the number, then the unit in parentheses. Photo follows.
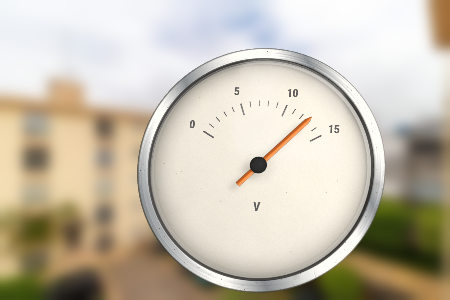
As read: 13 (V)
